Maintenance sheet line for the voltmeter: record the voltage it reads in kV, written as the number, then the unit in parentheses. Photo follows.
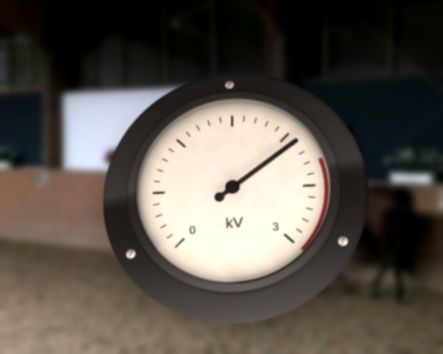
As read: 2.1 (kV)
